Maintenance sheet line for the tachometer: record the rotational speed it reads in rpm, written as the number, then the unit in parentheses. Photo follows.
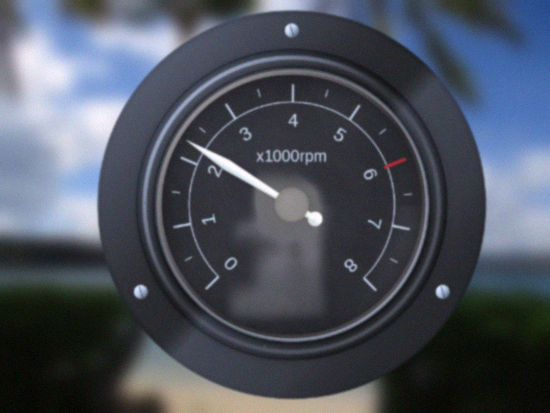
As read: 2250 (rpm)
